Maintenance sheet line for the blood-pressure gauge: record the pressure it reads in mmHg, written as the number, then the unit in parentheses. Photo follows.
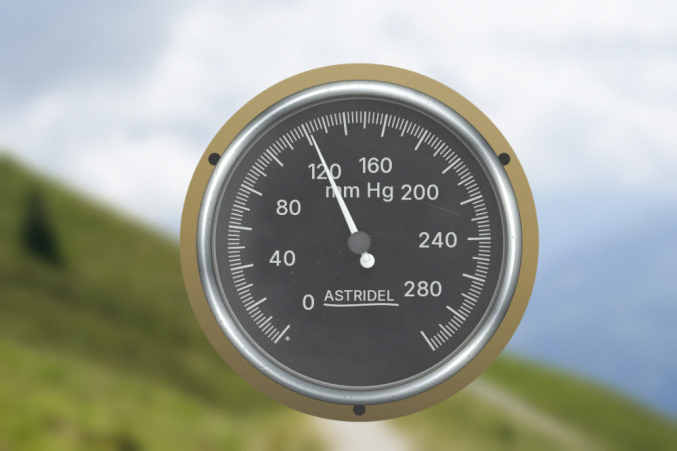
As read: 122 (mmHg)
